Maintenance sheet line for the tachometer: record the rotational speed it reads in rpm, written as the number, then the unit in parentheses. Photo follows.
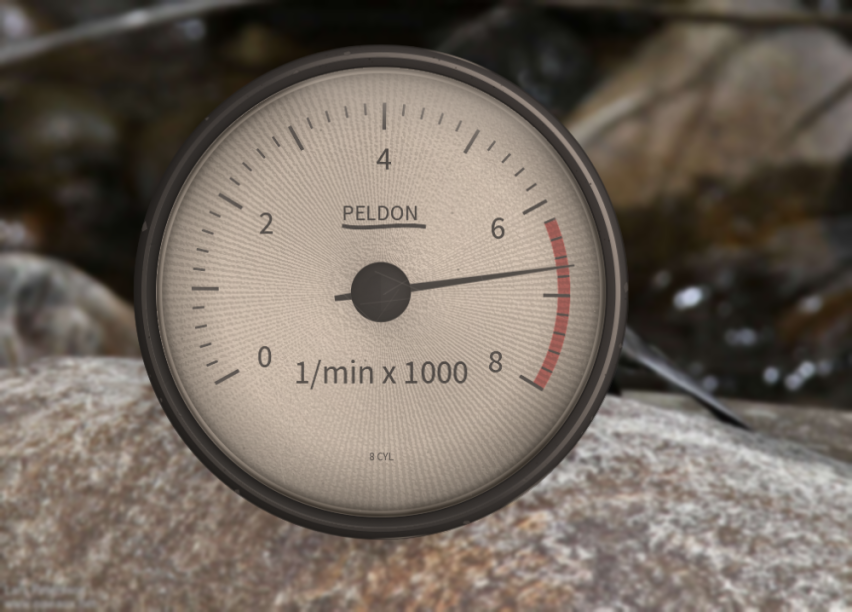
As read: 6700 (rpm)
